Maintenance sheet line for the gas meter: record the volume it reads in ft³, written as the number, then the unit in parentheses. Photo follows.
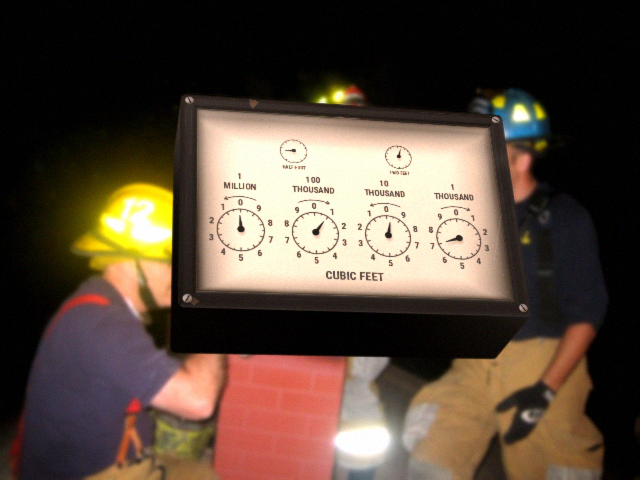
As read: 9700 (ft³)
